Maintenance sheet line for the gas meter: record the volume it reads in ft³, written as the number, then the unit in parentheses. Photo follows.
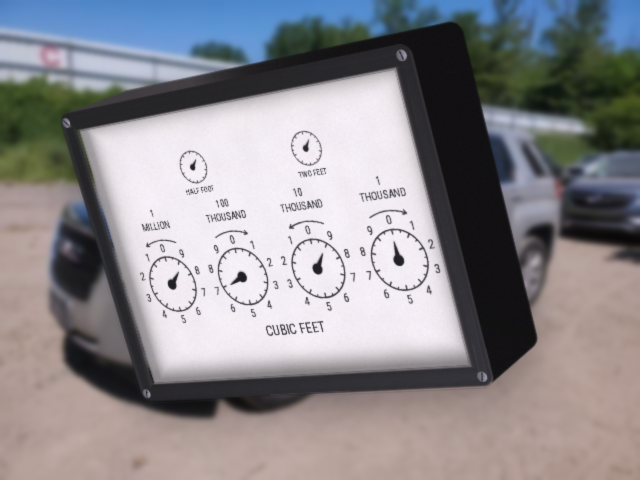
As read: 869000 (ft³)
